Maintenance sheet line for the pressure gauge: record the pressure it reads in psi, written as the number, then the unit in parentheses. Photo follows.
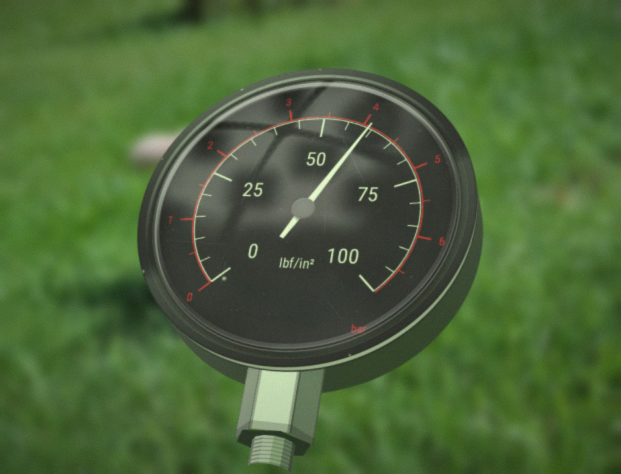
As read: 60 (psi)
